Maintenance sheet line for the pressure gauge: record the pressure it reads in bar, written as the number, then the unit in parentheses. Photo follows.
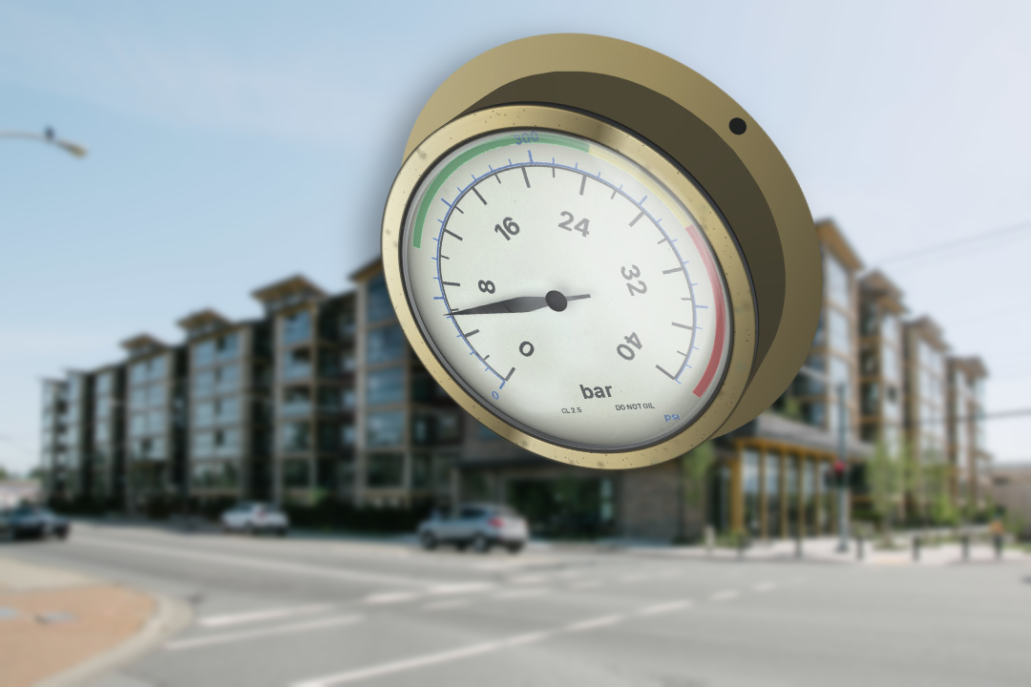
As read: 6 (bar)
